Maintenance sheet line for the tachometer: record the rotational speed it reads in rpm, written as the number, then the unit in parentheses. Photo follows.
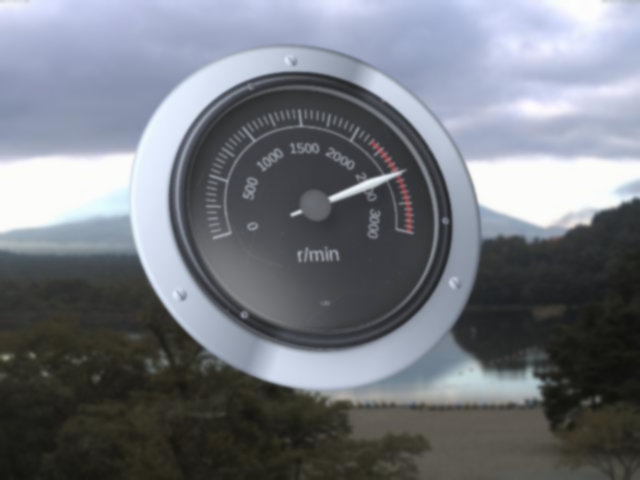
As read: 2500 (rpm)
